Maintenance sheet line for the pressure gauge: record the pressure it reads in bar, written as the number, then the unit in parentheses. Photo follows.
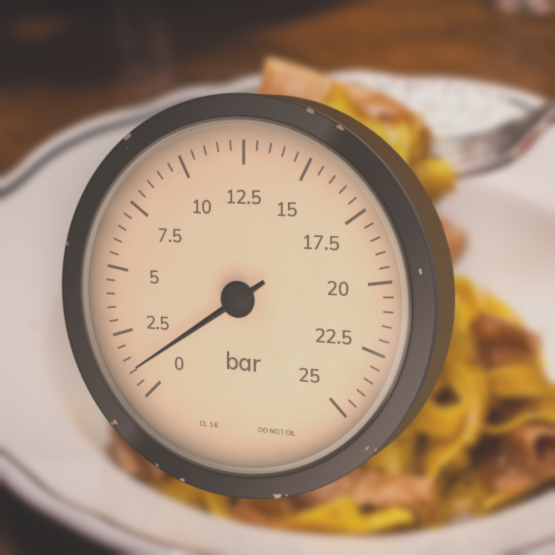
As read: 1 (bar)
